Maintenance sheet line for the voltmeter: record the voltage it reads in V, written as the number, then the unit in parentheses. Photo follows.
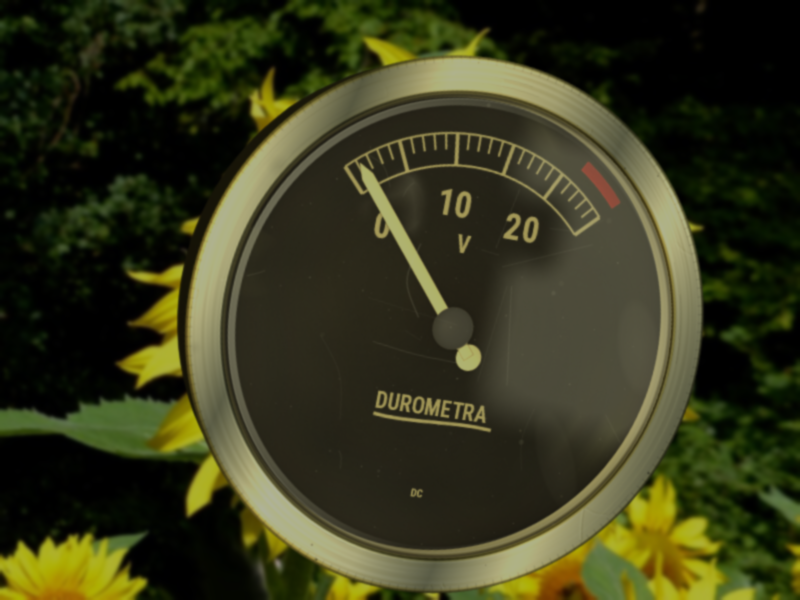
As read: 1 (V)
